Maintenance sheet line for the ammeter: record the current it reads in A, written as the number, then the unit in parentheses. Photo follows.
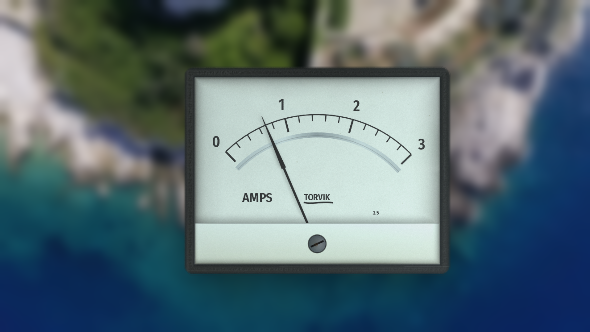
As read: 0.7 (A)
